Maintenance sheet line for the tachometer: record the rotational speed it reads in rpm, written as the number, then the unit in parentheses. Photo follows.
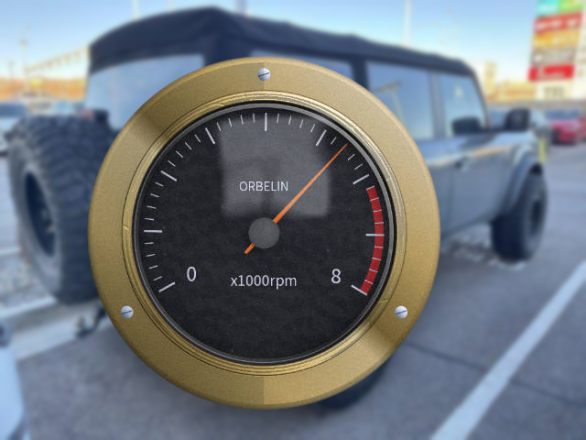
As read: 5400 (rpm)
